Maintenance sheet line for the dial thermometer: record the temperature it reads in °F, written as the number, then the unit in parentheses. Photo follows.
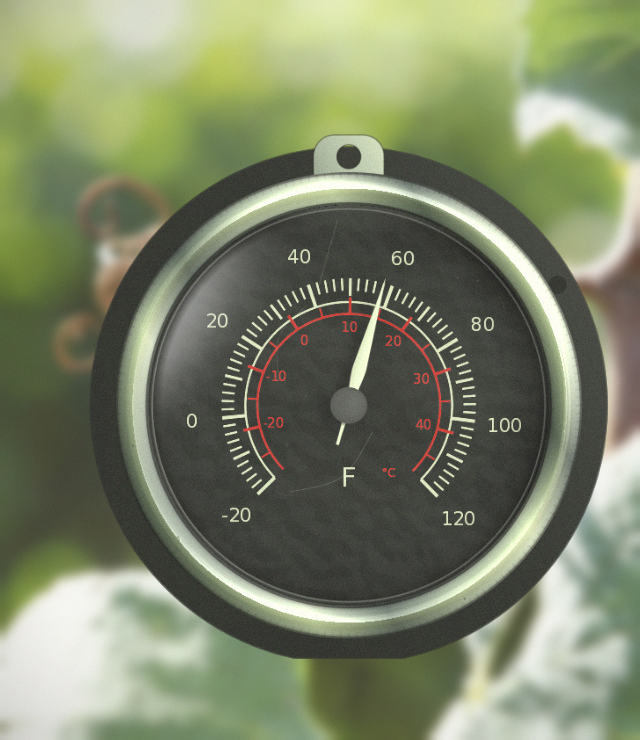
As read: 58 (°F)
